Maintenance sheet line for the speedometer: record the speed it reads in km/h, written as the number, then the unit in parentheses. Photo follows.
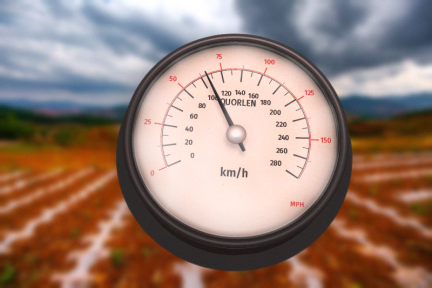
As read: 105 (km/h)
